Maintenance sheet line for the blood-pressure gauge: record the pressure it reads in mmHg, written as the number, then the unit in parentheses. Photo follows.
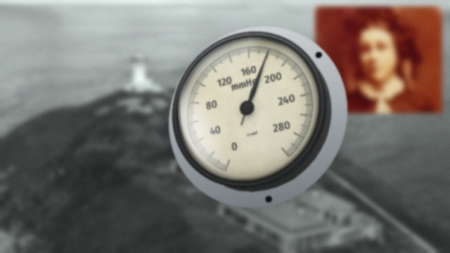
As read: 180 (mmHg)
